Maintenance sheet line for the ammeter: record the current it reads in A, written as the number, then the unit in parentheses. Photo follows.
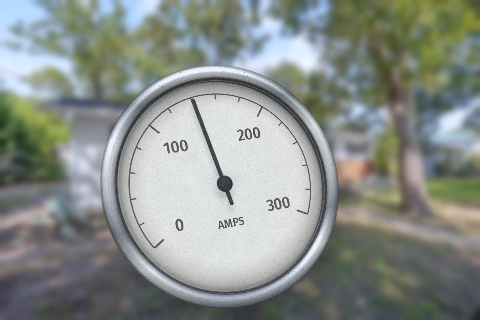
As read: 140 (A)
